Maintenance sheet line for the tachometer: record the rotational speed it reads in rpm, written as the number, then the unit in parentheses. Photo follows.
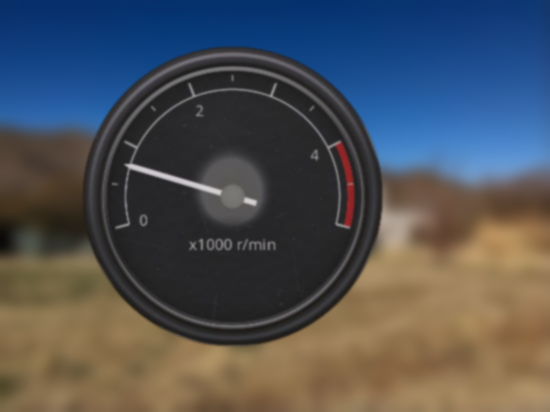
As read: 750 (rpm)
